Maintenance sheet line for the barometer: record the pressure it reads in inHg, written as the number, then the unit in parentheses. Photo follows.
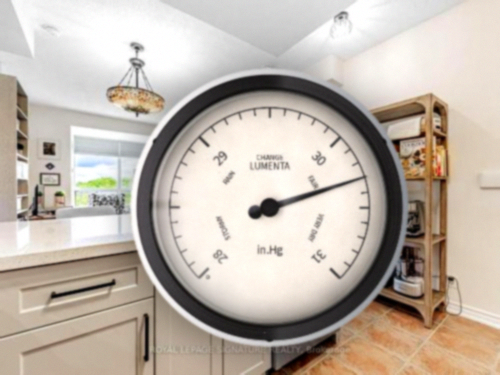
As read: 30.3 (inHg)
